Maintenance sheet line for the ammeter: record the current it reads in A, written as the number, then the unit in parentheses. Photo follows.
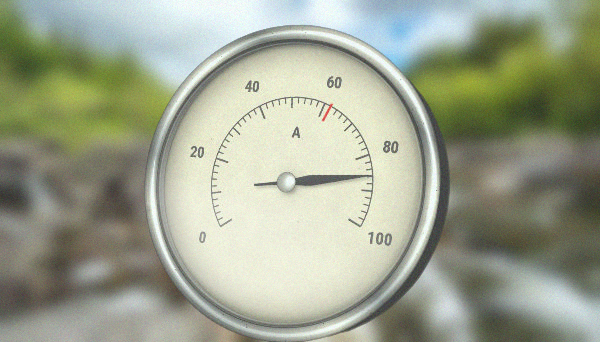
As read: 86 (A)
